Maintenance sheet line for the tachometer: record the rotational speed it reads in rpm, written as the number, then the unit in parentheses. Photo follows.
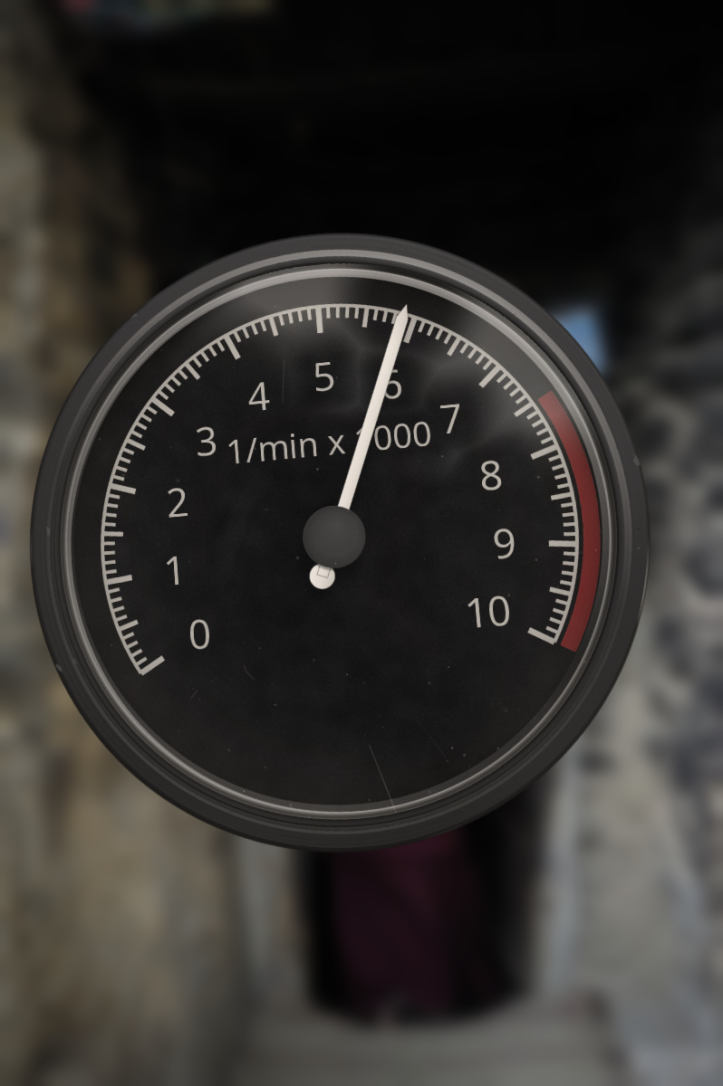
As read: 5900 (rpm)
